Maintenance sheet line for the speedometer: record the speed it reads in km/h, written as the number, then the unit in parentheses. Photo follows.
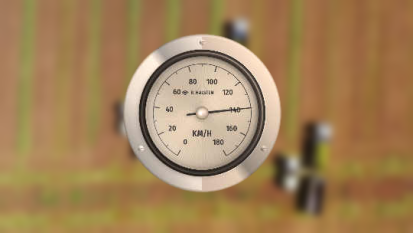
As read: 140 (km/h)
